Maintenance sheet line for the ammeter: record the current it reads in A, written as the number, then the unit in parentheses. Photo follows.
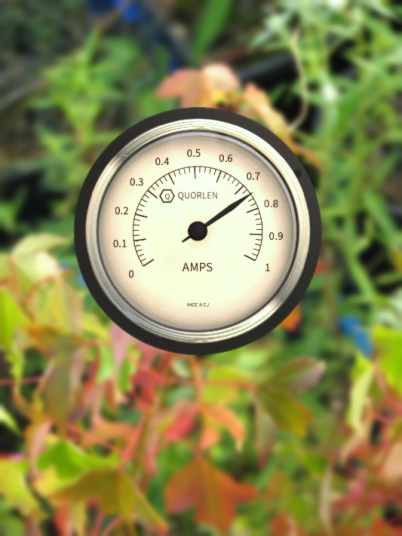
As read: 0.74 (A)
